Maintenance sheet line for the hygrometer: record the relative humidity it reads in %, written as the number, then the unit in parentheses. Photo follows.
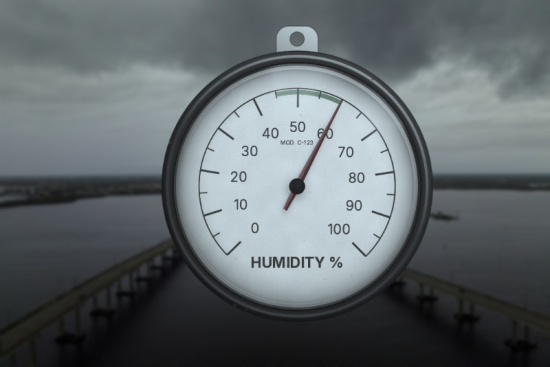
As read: 60 (%)
